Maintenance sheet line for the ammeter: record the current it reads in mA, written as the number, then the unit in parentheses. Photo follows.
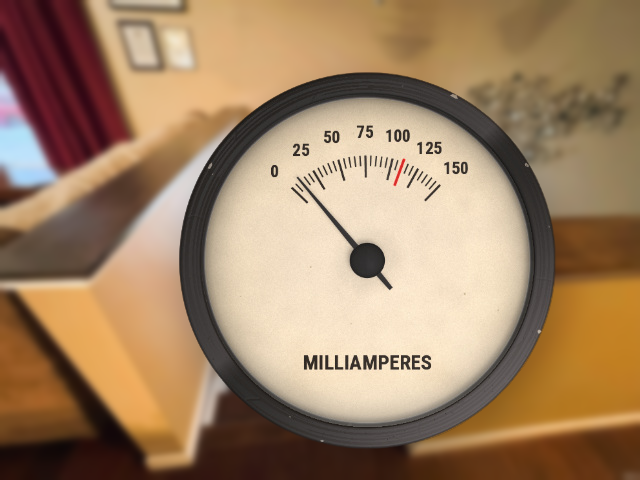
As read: 10 (mA)
